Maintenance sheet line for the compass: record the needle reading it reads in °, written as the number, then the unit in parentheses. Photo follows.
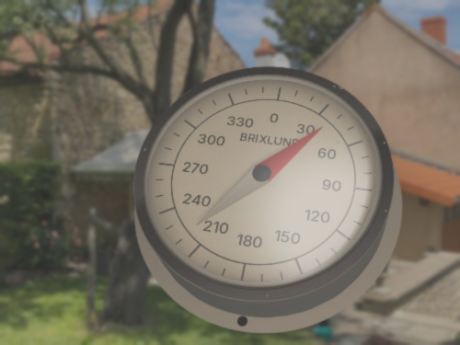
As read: 40 (°)
